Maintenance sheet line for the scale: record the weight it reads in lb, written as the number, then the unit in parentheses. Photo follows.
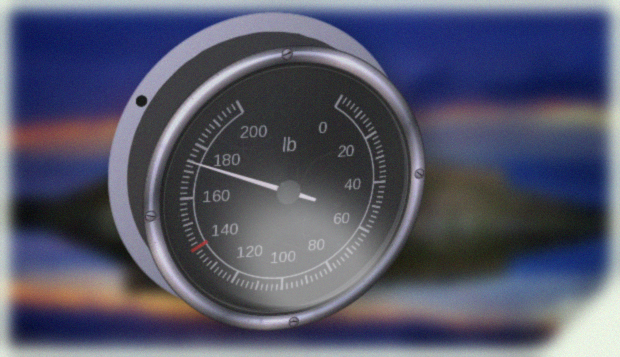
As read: 174 (lb)
